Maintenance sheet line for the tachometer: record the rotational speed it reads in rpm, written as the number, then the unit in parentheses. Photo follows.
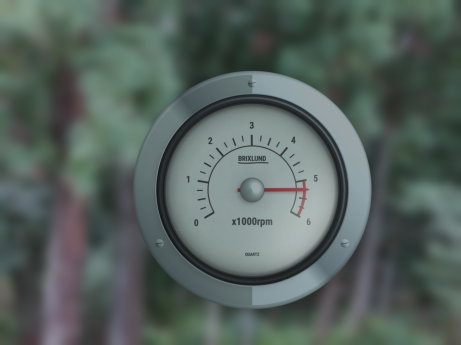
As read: 5250 (rpm)
